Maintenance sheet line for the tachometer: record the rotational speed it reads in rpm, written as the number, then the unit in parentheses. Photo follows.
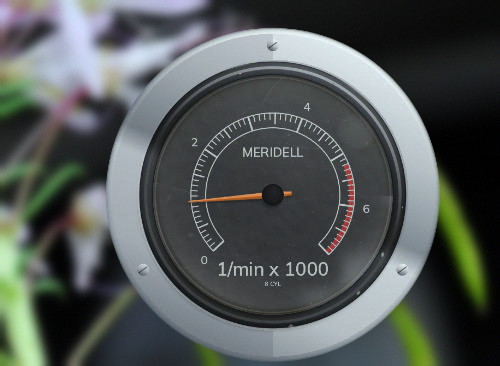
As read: 1000 (rpm)
